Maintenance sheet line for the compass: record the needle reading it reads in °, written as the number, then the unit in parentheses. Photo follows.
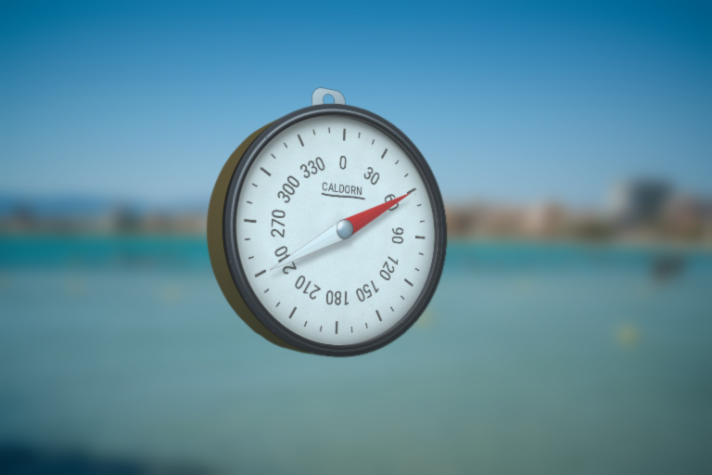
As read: 60 (°)
